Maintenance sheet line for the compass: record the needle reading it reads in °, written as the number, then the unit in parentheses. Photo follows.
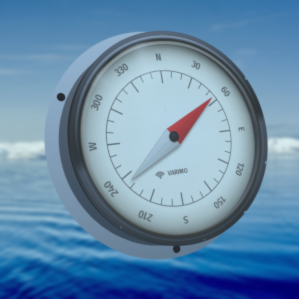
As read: 55 (°)
